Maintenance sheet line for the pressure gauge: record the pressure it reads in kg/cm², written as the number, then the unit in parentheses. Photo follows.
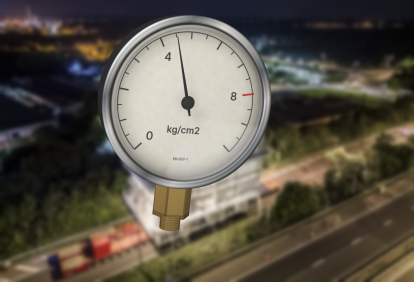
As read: 4.5 (kg/cm²)
